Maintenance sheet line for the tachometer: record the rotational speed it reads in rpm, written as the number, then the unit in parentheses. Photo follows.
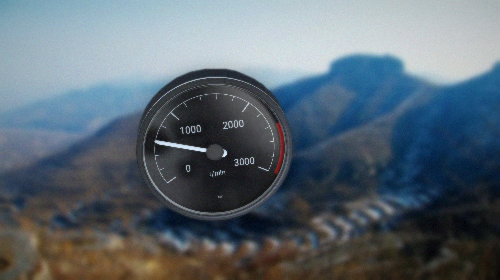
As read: 600 (rpm)
